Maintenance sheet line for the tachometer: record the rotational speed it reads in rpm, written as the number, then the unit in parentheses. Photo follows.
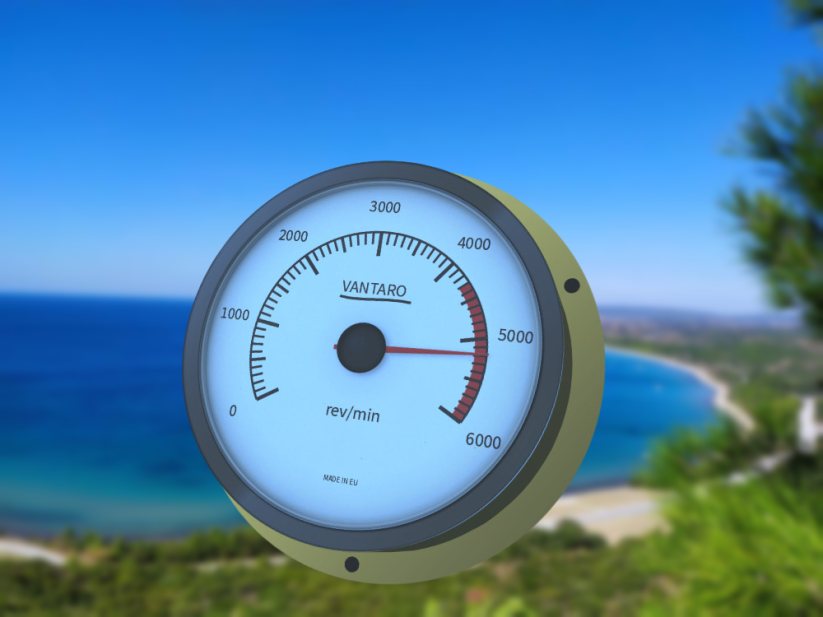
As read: 5200 (rpm)
